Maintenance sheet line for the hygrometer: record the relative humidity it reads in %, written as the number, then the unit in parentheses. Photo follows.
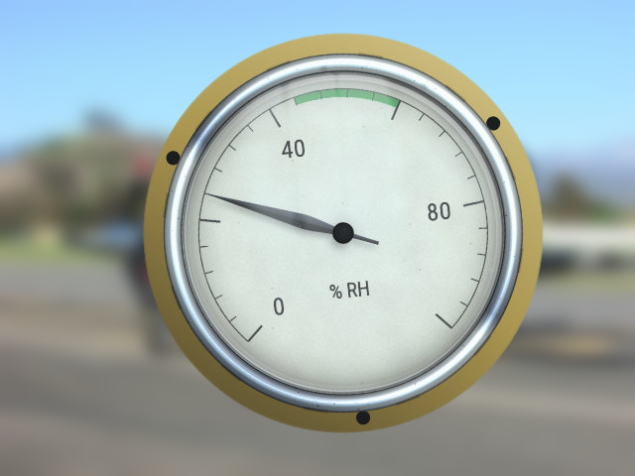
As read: 24 (%)
